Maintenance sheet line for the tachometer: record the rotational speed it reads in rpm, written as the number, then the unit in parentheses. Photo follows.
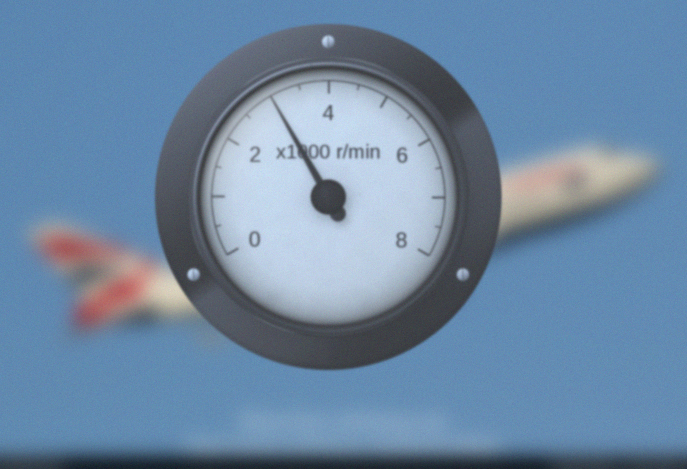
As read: 3000 (rpm)
